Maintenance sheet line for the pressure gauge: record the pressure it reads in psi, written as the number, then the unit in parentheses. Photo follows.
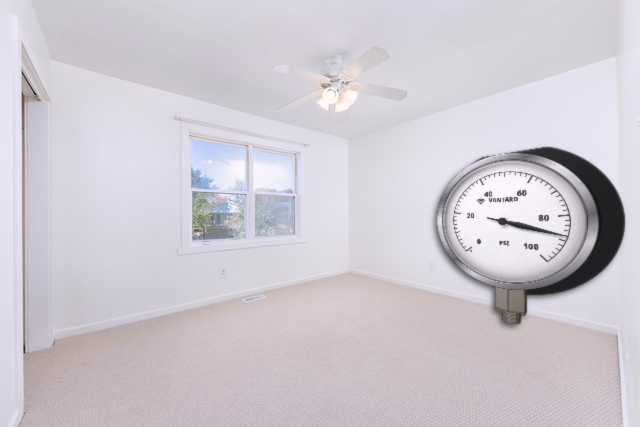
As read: 88 (psi)
